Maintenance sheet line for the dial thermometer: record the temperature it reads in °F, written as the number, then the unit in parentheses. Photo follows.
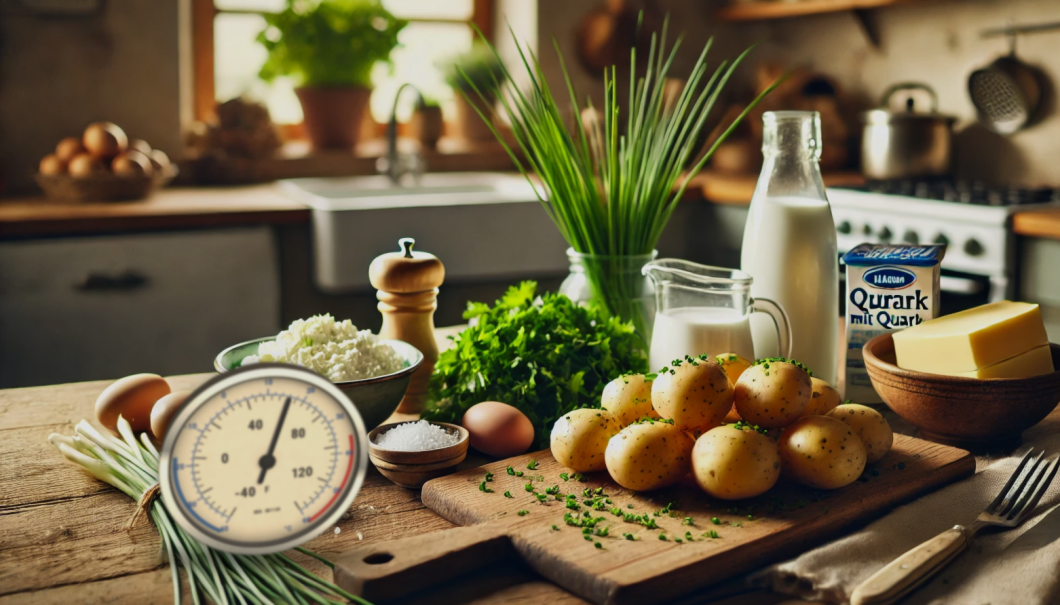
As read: 60 (°F)
